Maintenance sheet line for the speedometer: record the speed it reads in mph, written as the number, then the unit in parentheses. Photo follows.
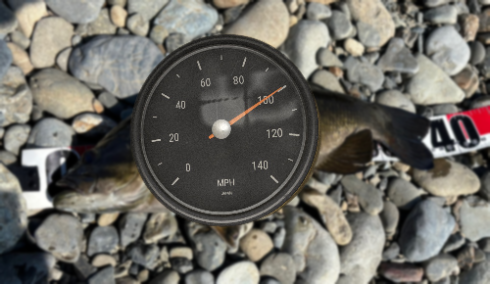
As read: 100 (mph)
